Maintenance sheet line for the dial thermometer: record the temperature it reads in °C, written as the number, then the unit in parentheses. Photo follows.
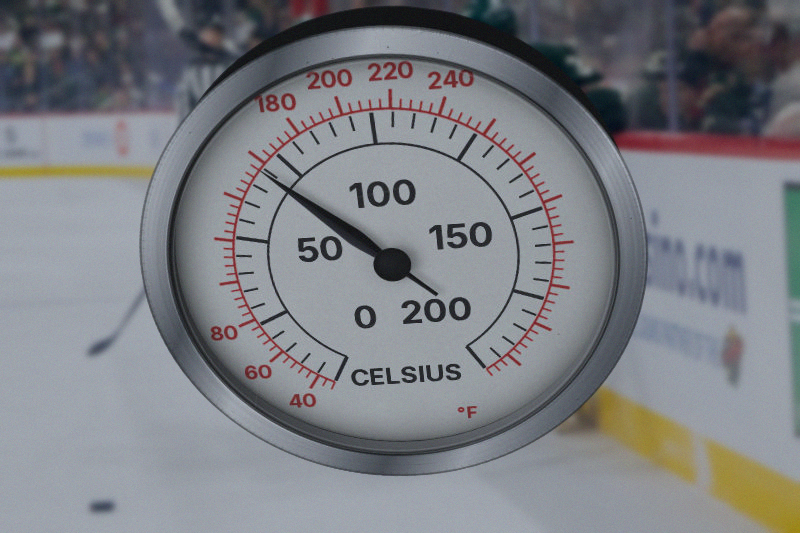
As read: 70 (°C)
